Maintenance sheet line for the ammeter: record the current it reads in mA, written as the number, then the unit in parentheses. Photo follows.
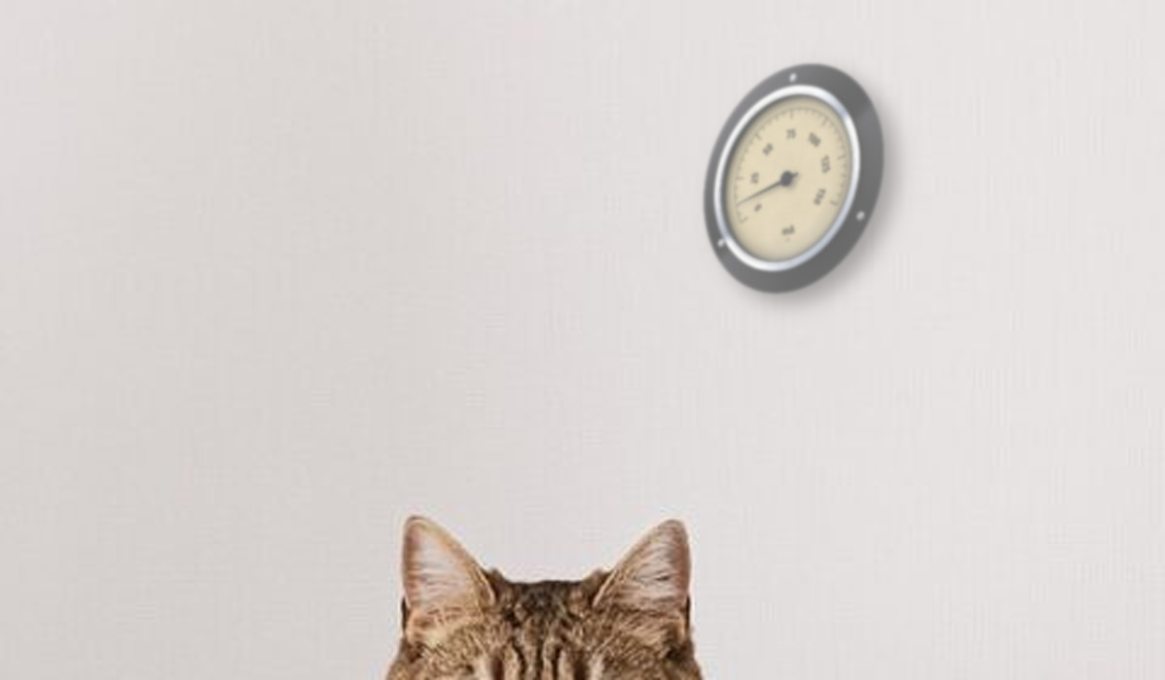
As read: 10 (mA)
